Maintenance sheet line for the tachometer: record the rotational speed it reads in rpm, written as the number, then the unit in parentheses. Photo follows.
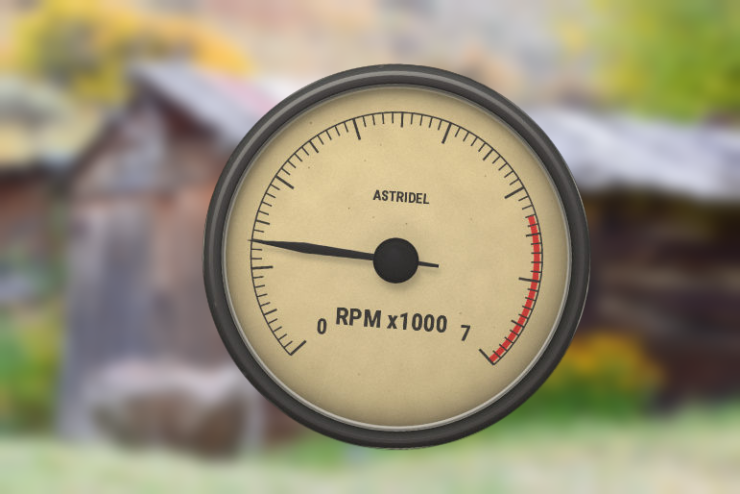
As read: 1300 (rpm)
